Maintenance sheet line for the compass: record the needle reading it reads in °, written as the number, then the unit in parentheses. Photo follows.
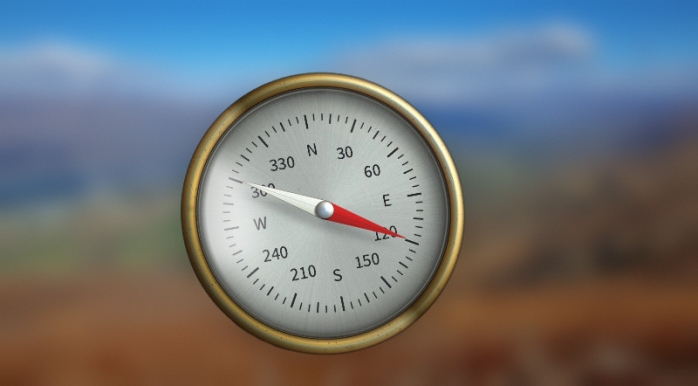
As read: 120 (°)
